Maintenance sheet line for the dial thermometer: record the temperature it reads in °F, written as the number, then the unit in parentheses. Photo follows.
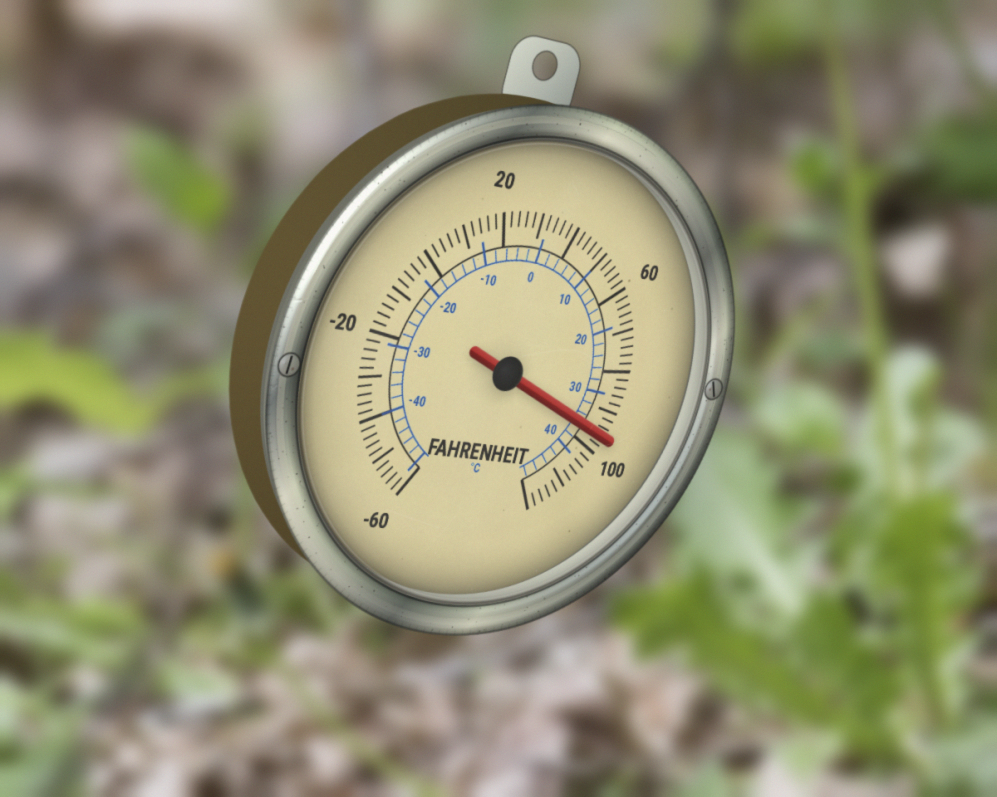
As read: 96 (°F)
